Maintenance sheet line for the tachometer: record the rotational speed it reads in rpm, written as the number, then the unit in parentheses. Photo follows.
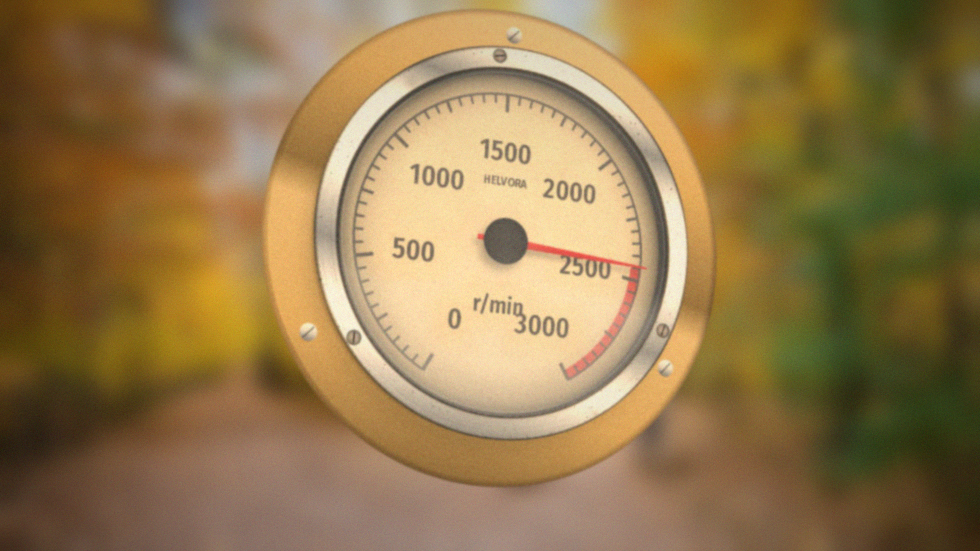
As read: 2450 (rpm)
